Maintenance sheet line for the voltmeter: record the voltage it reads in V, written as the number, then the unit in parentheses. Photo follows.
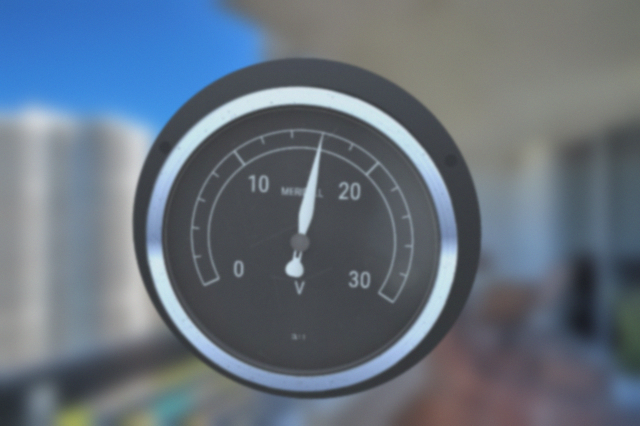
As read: 16 (V)
